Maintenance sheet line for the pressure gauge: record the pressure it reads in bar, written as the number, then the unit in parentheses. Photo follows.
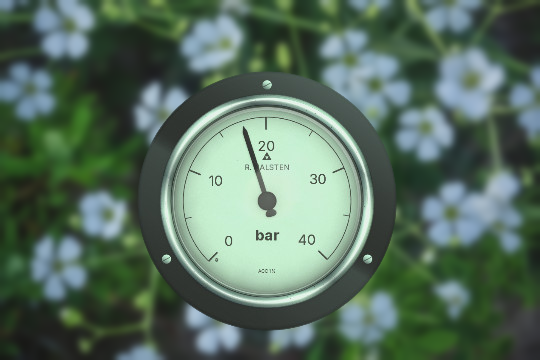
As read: 17.5 (bar)
